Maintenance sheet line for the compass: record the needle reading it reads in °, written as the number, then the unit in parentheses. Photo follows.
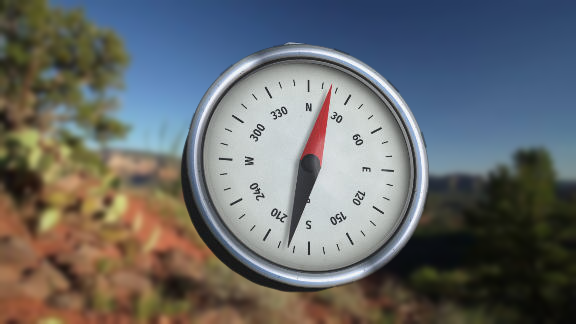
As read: 15 (°)
